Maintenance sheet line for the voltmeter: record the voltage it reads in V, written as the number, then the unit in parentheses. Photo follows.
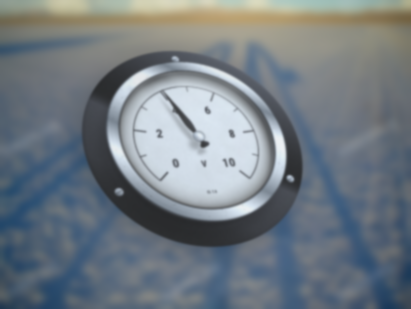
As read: 4 (V)
